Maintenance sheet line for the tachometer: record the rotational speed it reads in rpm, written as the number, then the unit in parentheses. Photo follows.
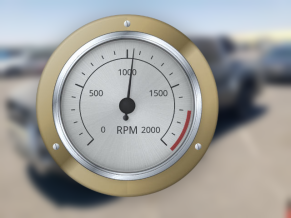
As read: 1050 (rpm)
